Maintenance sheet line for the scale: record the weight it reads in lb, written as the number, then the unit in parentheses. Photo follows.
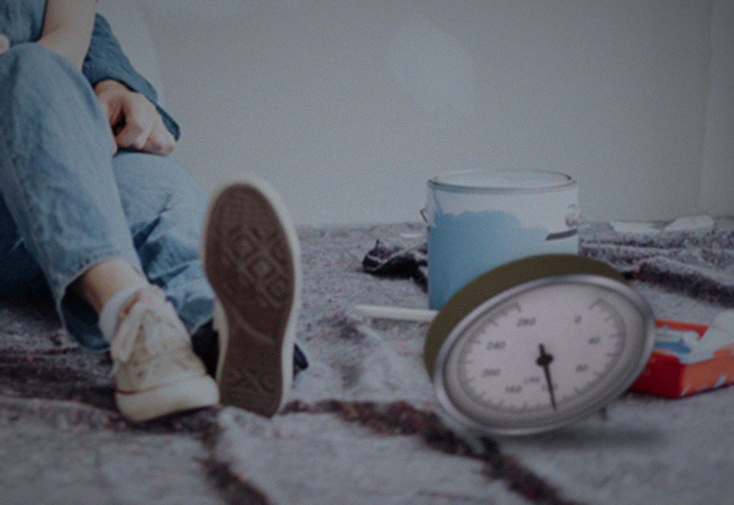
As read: 120 (lb)
